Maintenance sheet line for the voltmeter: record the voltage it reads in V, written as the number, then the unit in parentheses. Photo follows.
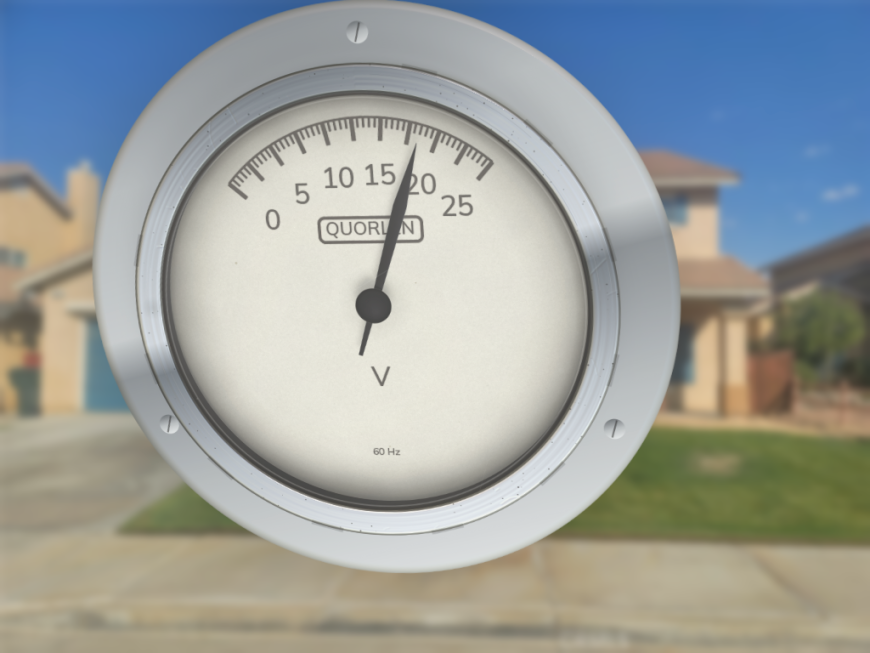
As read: 18.5 (V)
